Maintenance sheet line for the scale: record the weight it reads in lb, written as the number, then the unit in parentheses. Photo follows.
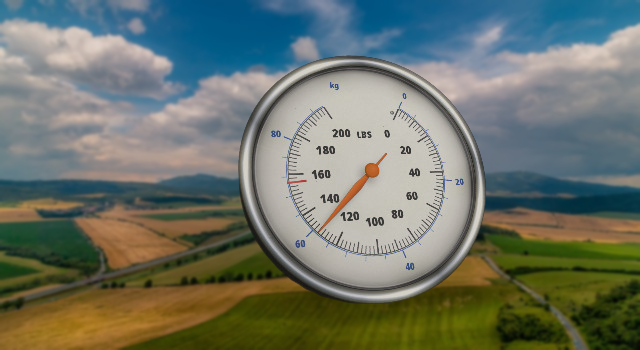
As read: 130 (lb)
